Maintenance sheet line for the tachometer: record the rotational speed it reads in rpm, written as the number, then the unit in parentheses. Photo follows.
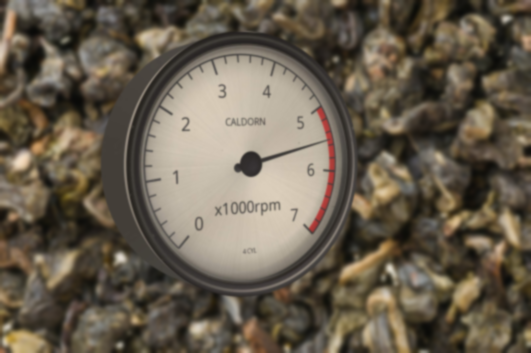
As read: 5500 (rpm)
